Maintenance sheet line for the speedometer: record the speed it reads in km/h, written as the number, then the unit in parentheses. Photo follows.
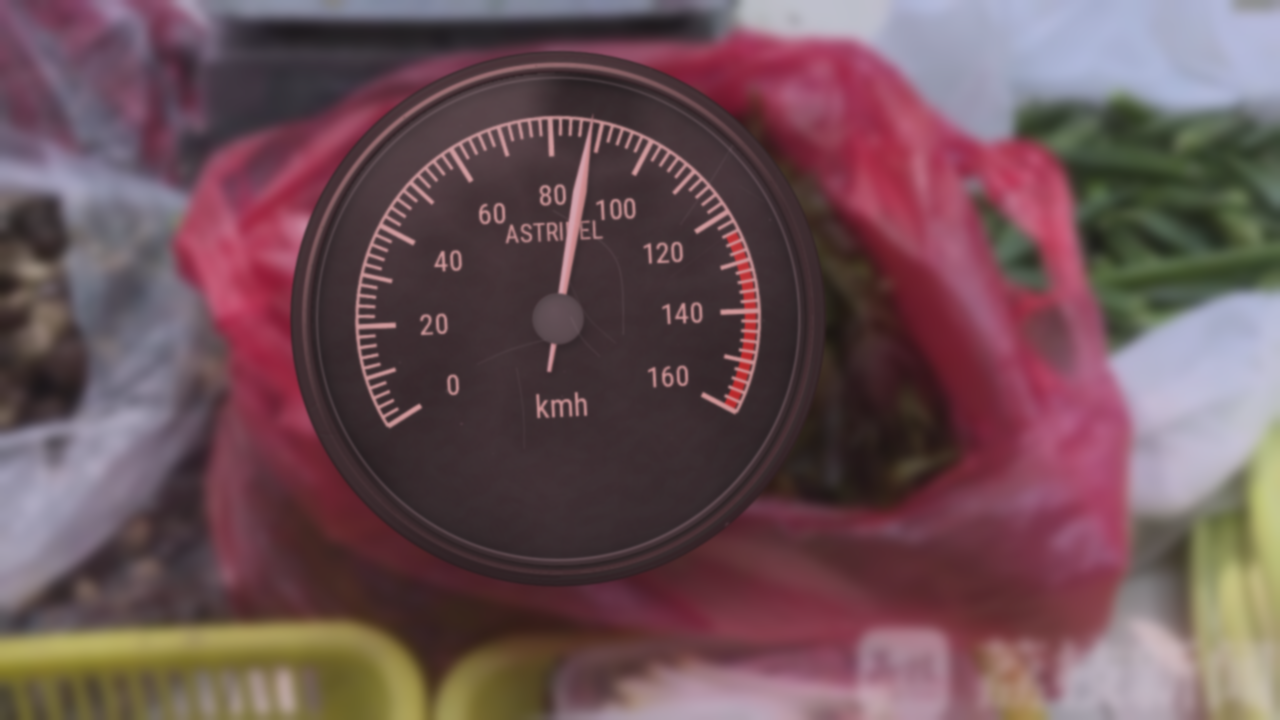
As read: 88 (km/h)
